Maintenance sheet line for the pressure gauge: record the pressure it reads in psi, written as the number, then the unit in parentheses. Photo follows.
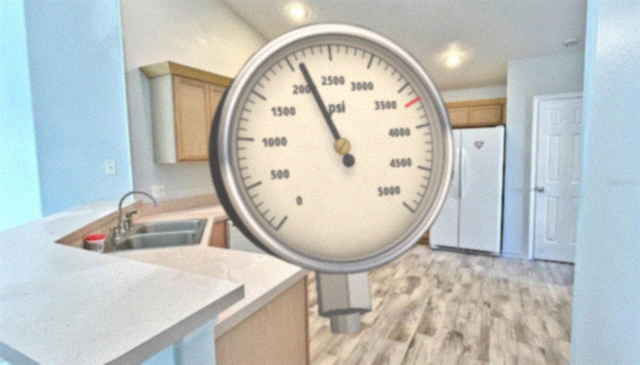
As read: 2100 (psi)
